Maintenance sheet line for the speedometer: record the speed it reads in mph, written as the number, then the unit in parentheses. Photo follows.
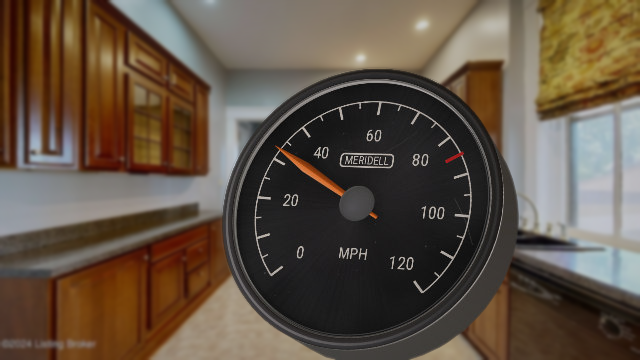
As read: 32.5 (mph)
